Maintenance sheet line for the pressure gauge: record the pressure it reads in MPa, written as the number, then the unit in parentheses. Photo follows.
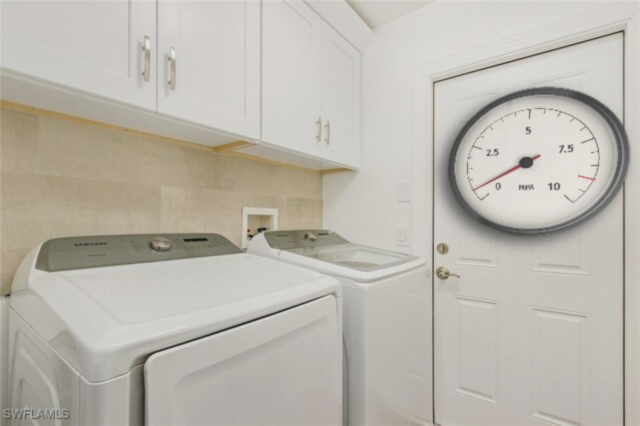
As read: 0.5 (MPa)
